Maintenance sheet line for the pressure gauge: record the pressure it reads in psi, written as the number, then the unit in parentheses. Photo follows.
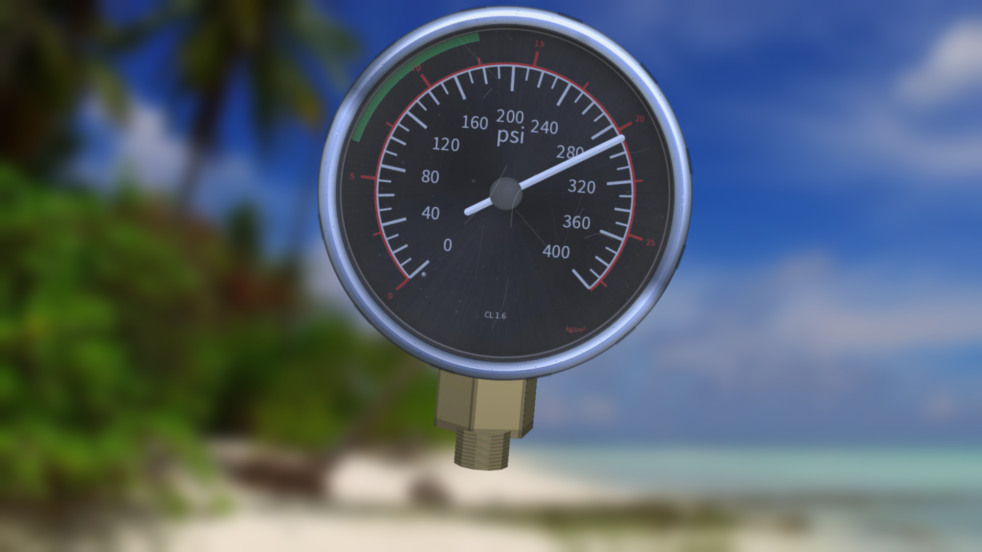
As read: 290 (psi)
